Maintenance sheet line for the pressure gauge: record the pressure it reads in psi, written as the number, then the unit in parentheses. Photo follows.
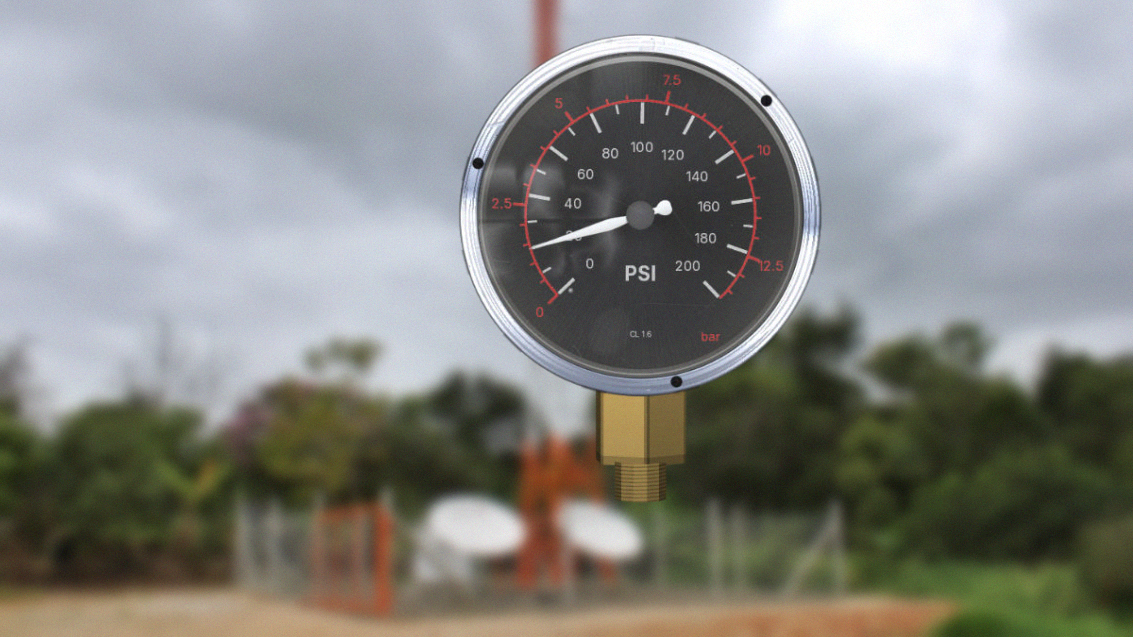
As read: 20 (psi)
